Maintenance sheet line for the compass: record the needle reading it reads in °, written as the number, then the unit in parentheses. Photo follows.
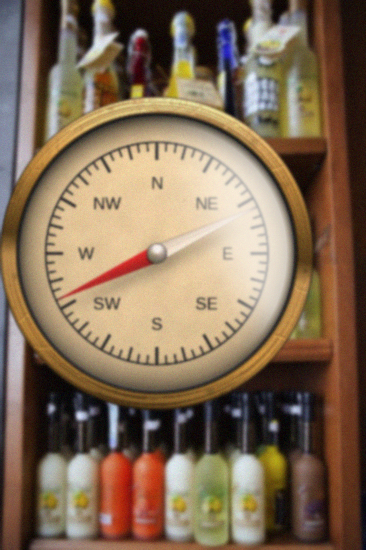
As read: 245 (°)
